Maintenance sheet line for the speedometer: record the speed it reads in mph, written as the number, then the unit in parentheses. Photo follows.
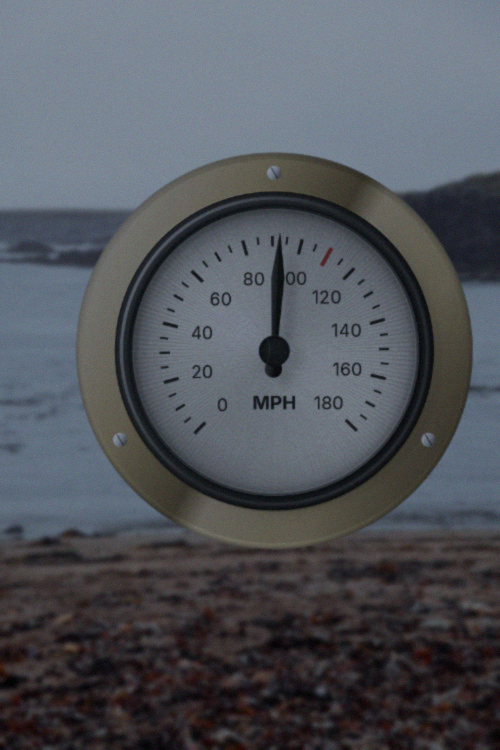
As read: 92.5 (mph)
